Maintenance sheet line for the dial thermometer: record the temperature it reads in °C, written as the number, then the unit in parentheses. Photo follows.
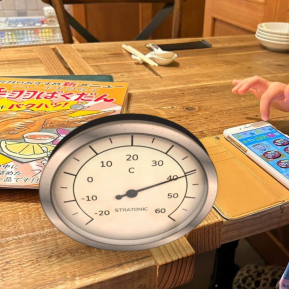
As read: 40 (°C)
